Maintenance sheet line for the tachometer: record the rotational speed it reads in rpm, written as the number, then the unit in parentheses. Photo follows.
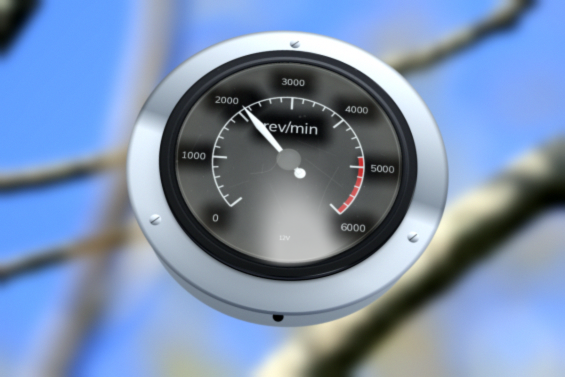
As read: 2100 (rpm)
